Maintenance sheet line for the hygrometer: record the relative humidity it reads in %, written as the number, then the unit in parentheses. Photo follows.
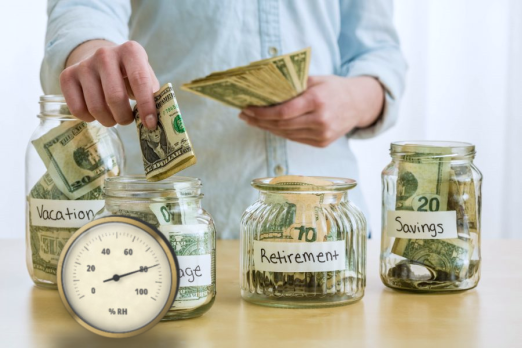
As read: 80 (%)
